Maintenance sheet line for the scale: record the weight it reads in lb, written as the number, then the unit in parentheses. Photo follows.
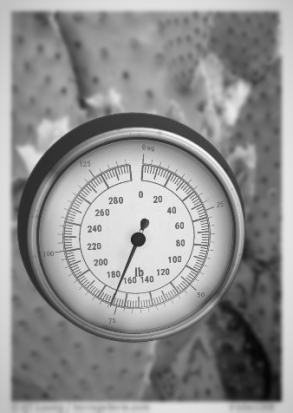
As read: 170 (lb)
